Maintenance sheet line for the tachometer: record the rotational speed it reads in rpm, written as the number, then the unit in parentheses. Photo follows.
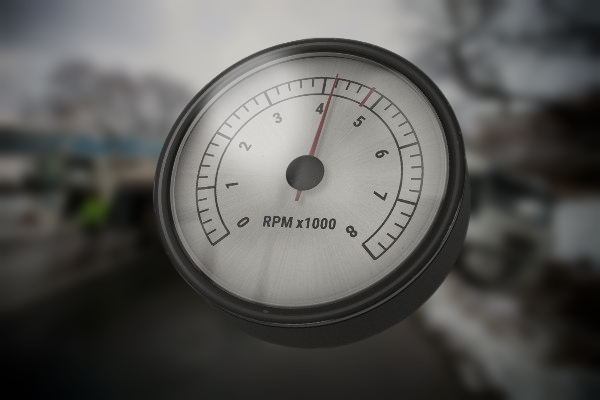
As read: 4200 (rpm)
